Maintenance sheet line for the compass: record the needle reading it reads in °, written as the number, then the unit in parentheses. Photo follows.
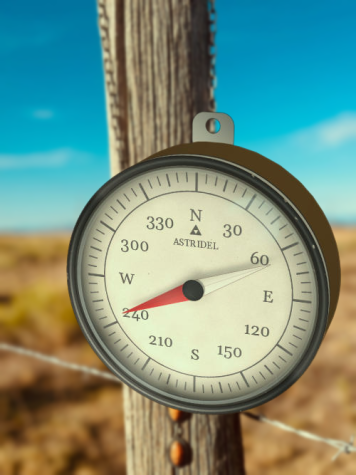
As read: 245 (°)
